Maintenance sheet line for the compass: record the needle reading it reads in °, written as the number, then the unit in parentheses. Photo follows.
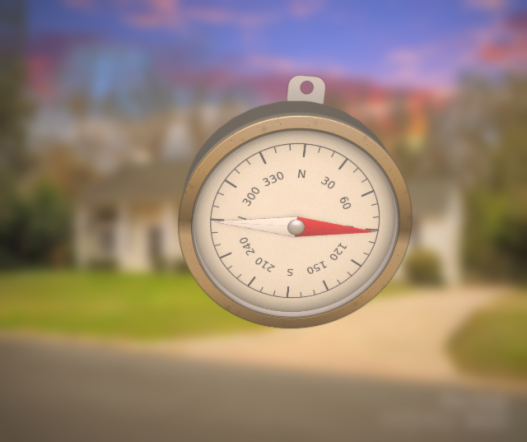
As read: 90 (°)
